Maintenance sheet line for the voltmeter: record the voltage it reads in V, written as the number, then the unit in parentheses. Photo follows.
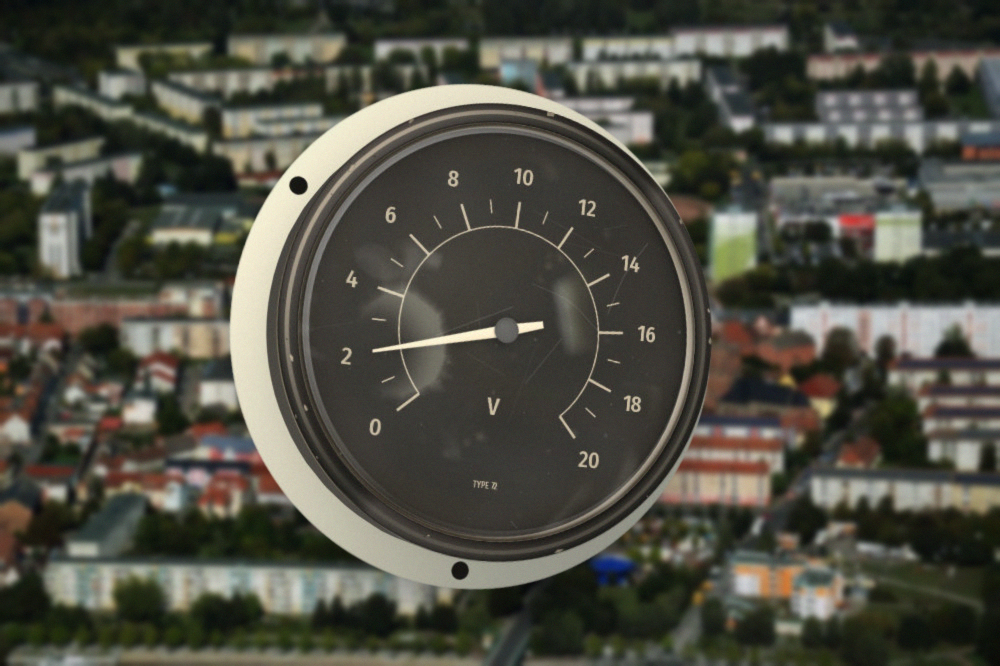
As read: 2 (V)
